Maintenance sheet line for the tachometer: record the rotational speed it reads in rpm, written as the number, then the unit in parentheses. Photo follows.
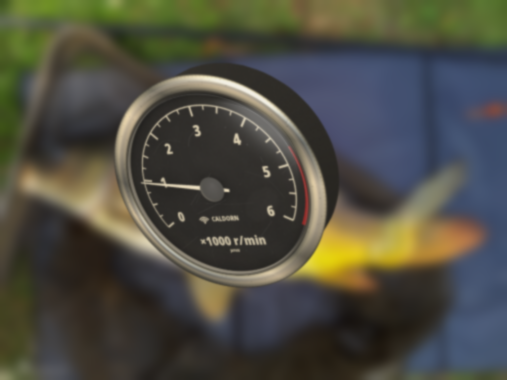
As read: 1000 (rpm)
